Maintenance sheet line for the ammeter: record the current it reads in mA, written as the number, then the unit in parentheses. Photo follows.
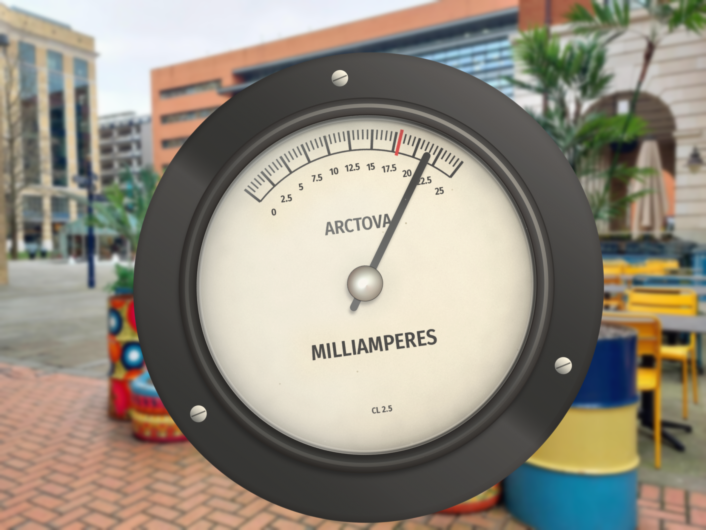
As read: 21.5 (mA)
